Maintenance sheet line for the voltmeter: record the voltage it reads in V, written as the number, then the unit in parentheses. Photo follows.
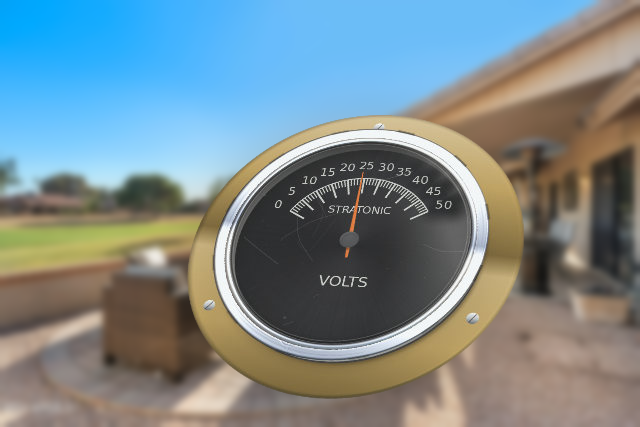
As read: 25 (V)
